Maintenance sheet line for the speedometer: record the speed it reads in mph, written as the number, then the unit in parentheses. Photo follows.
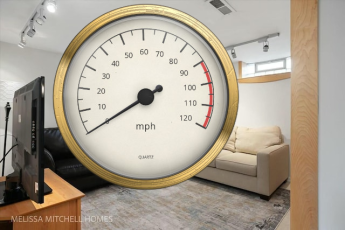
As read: 0 (mph)
